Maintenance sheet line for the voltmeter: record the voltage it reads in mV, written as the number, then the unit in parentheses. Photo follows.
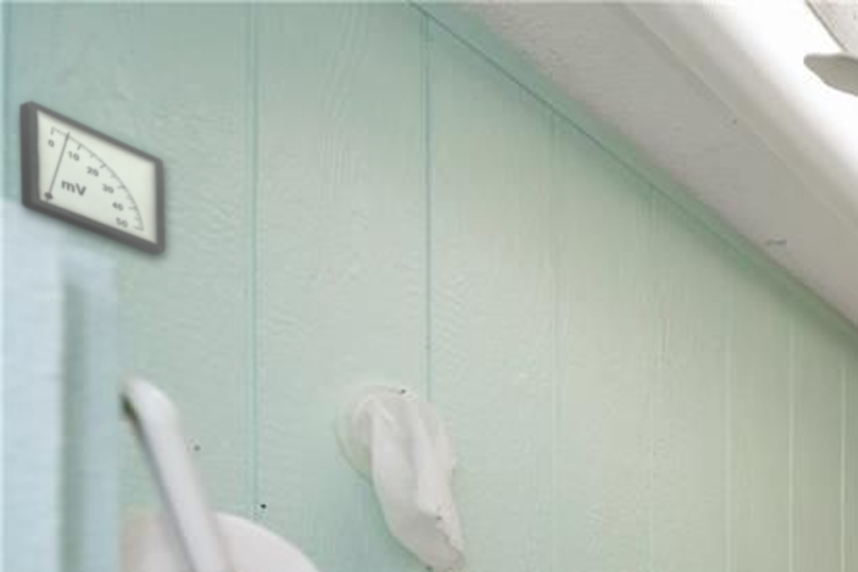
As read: 5 (mV)
